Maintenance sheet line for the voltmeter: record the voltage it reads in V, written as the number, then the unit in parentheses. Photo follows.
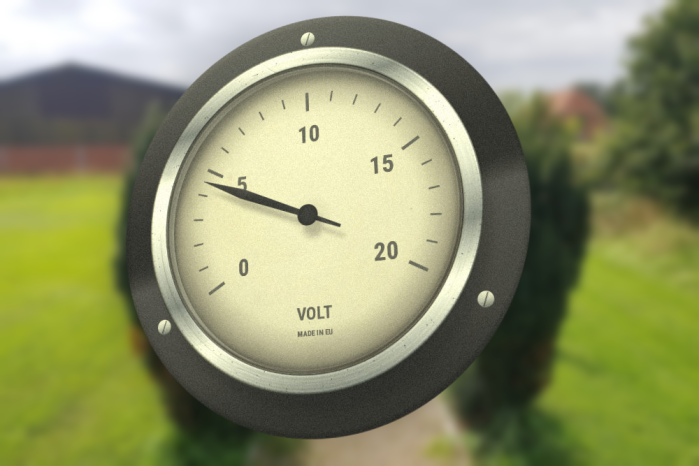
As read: 4.5 (V)
